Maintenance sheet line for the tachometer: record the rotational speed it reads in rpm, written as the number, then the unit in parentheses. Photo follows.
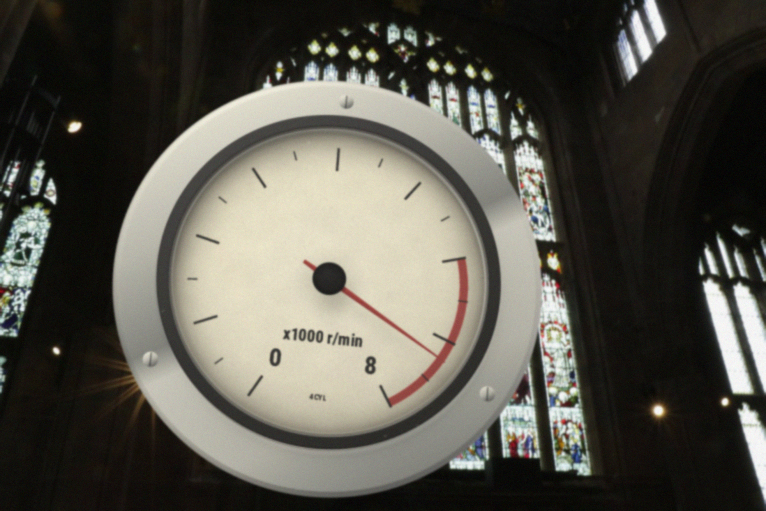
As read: 7250 (rpm)
